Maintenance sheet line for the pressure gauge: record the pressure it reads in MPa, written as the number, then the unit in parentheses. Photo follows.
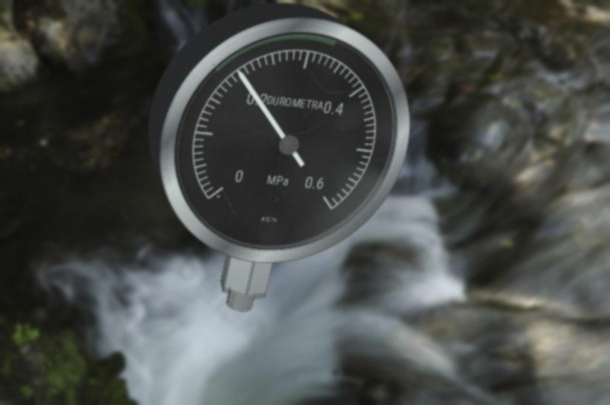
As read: 0.2 (MPa)
